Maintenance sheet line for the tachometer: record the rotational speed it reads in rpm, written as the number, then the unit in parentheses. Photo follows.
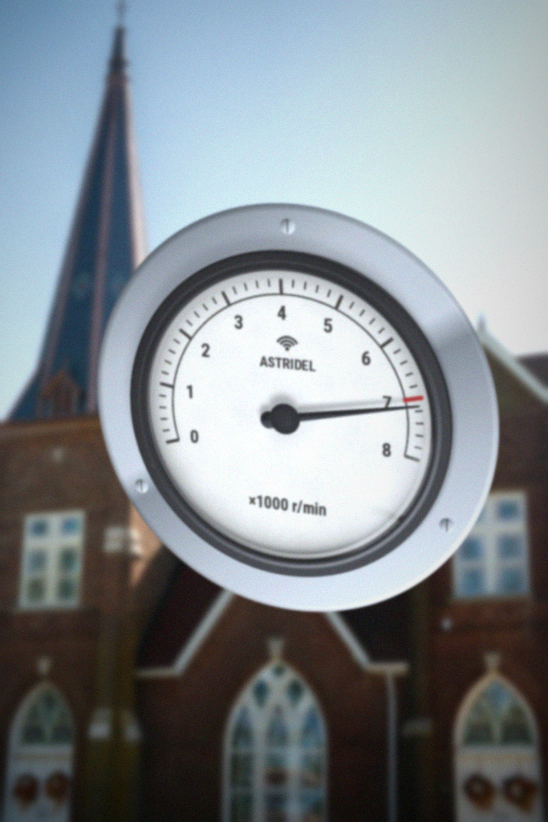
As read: 7100 (rpm)
